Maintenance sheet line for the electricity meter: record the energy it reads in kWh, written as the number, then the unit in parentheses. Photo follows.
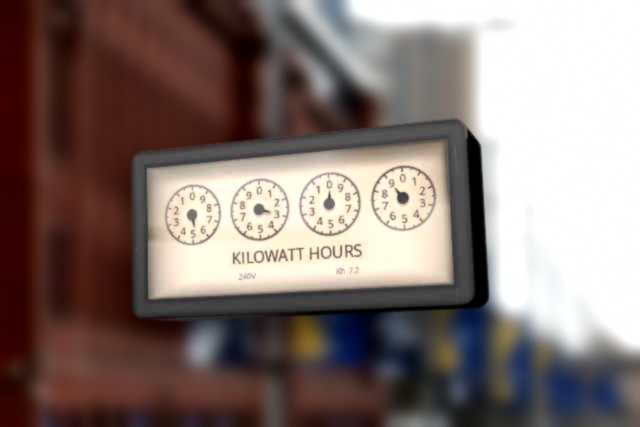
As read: 5299 (kWh)
